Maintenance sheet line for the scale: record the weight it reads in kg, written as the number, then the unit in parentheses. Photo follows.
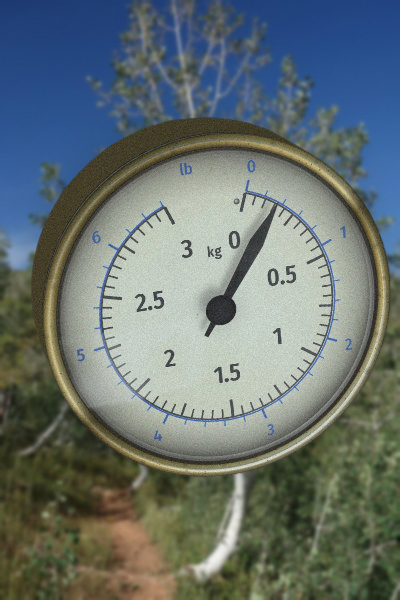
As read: 0.15 (kg)
